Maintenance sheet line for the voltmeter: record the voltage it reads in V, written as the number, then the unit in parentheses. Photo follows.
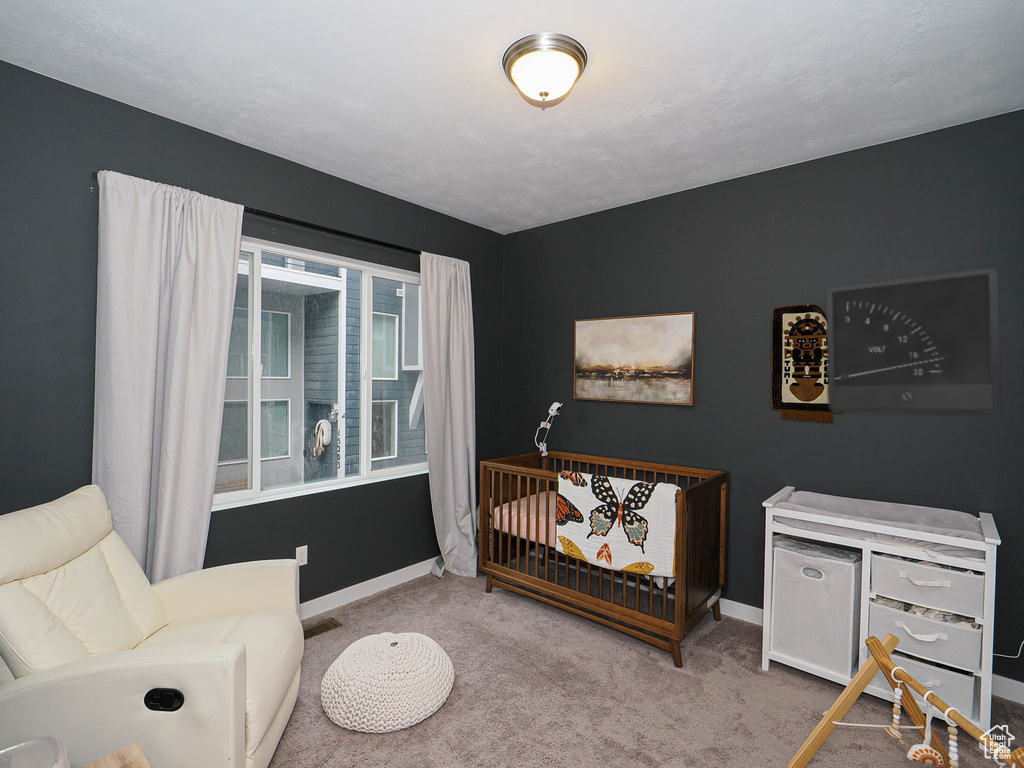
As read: 18 (V)
